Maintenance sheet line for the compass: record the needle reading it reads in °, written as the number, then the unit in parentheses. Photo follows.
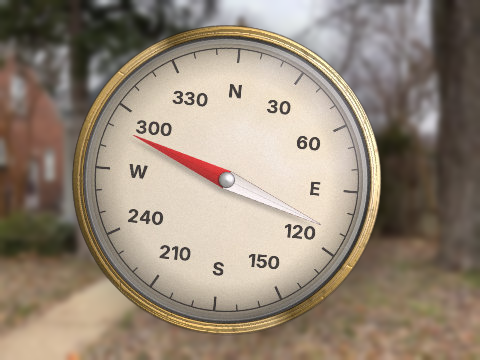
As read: 290 (°)
